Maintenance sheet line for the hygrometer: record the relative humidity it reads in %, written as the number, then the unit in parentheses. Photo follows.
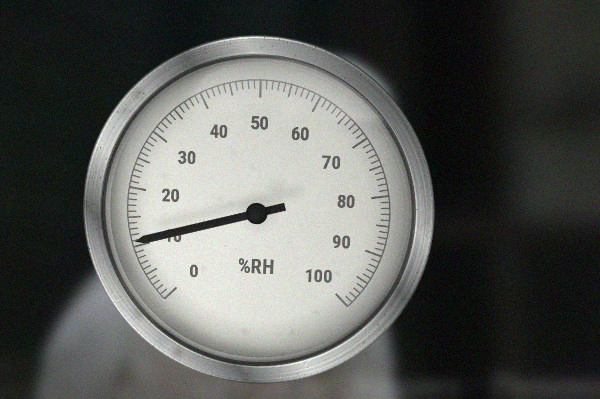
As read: 11 (%)
